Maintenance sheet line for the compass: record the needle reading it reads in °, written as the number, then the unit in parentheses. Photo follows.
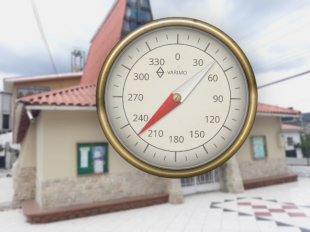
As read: 225 (°)
